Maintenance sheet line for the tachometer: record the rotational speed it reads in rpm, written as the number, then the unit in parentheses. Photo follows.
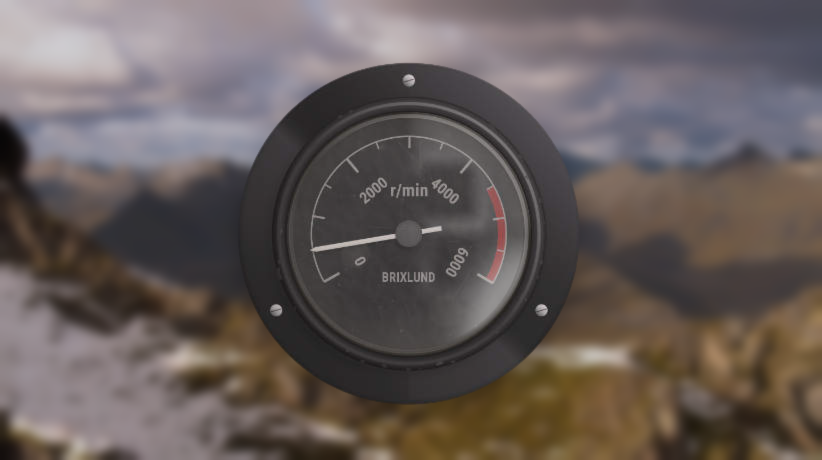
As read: 500 (rpm)
